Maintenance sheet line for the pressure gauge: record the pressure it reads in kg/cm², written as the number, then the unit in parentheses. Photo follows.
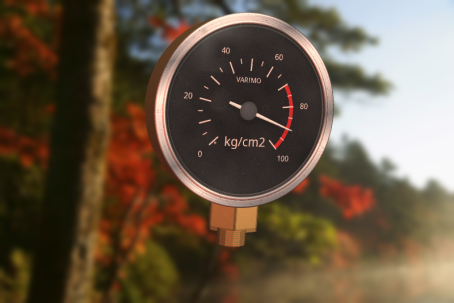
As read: 90 (kg/cm²)
